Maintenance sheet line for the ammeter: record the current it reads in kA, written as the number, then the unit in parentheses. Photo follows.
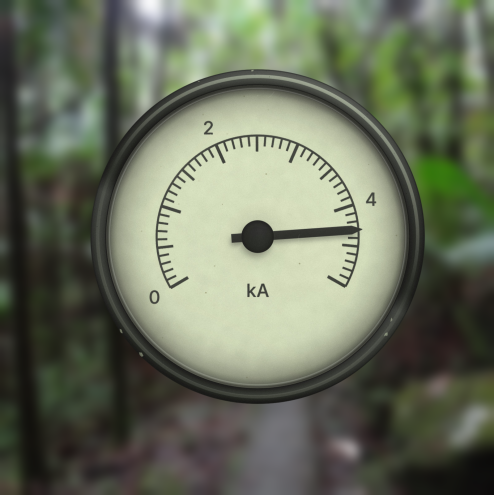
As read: 4.3 (kA)
